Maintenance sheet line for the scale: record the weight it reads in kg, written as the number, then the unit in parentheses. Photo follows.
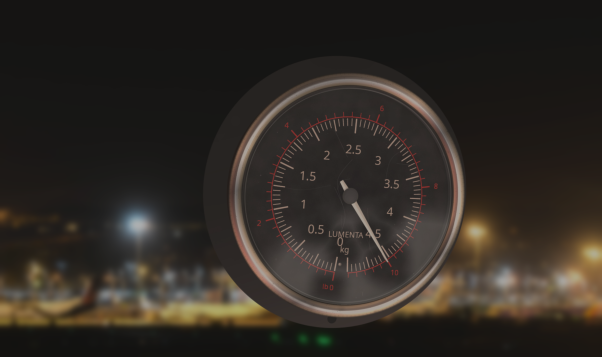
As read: 4.55 (kg)
